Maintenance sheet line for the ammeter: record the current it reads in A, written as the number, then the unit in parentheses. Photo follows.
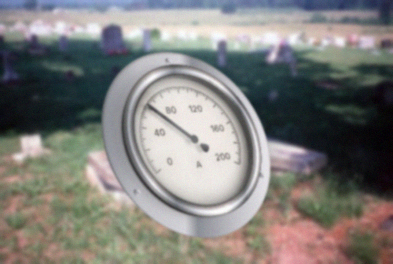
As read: 60 (A)
